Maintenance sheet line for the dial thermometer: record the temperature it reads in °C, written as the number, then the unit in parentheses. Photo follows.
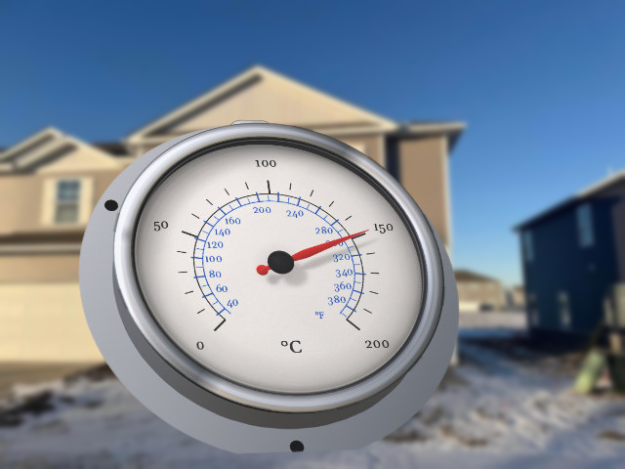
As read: 150 (°C)
